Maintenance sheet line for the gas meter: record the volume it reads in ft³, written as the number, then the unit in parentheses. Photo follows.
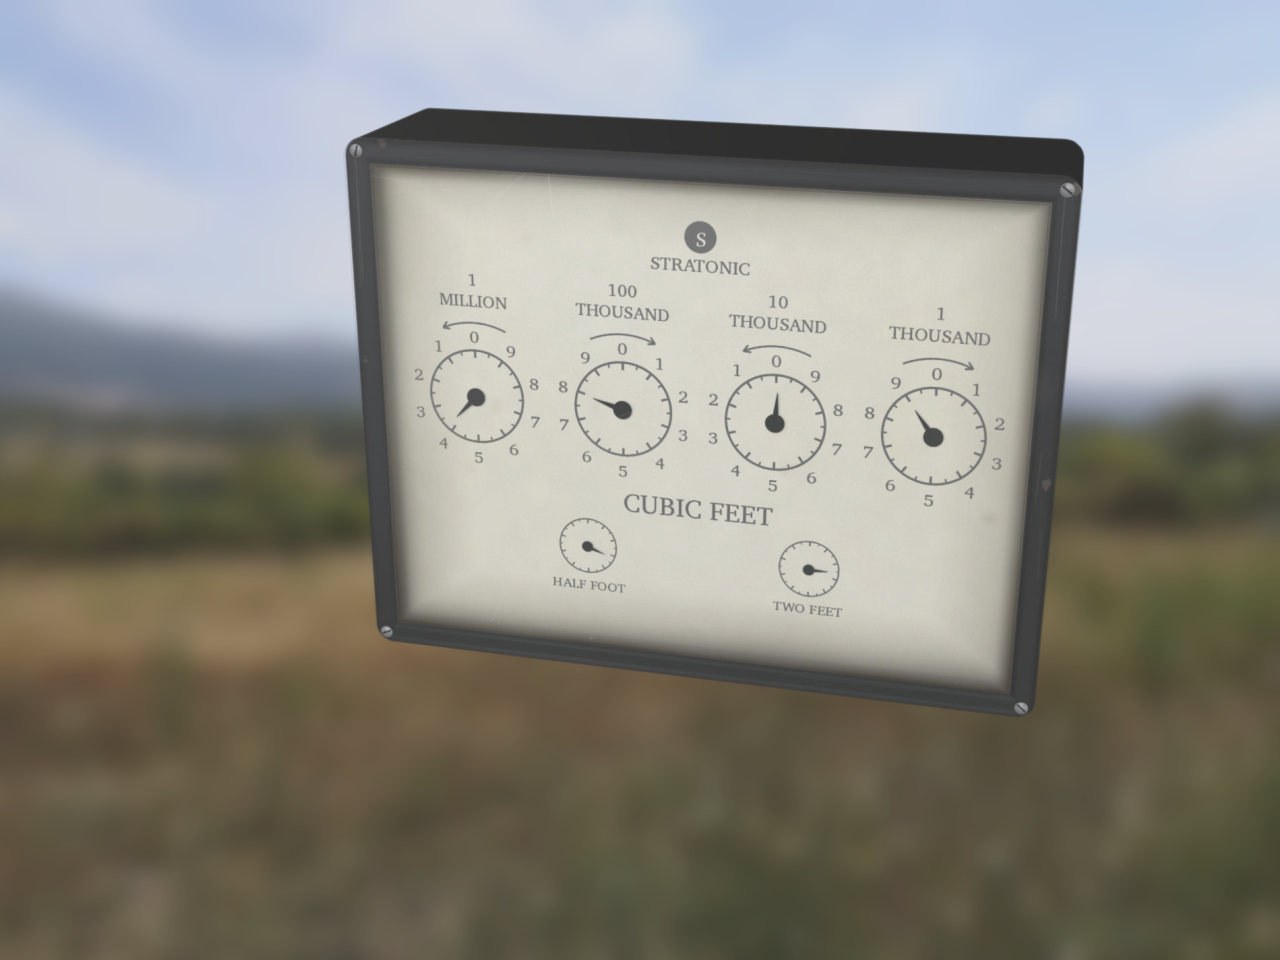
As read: 379900 (ft³)
